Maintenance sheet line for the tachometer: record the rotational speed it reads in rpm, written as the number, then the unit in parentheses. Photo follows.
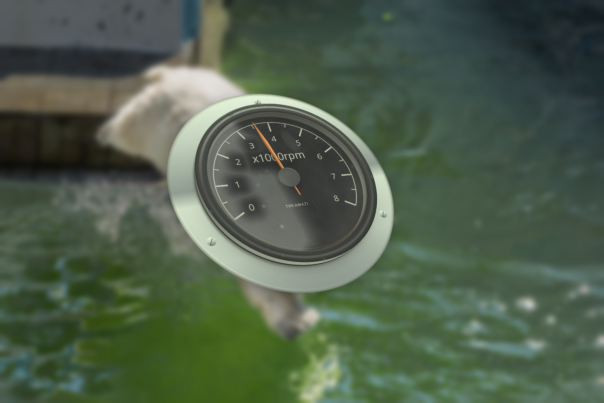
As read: 3500 (rpm)
